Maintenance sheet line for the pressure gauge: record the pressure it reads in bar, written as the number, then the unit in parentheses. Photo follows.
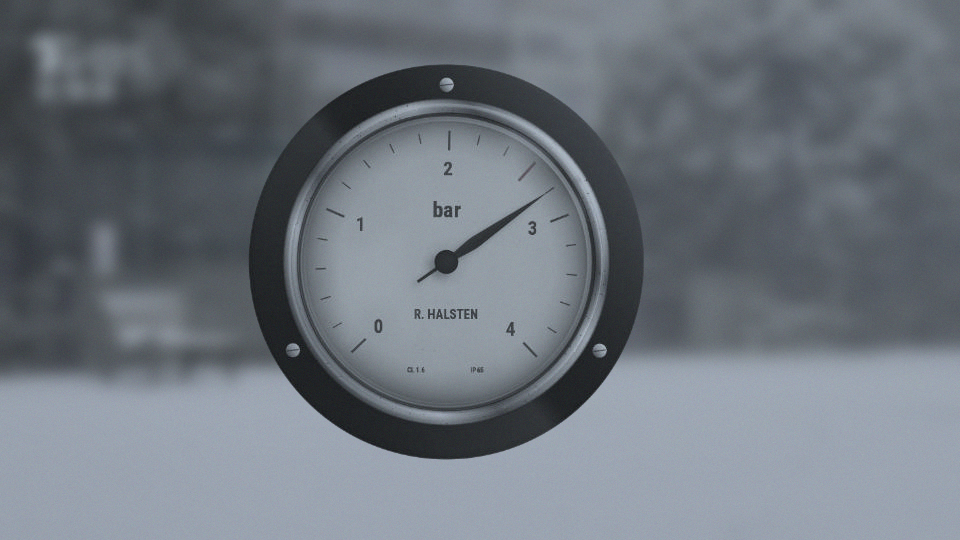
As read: 2.8 (bar)
